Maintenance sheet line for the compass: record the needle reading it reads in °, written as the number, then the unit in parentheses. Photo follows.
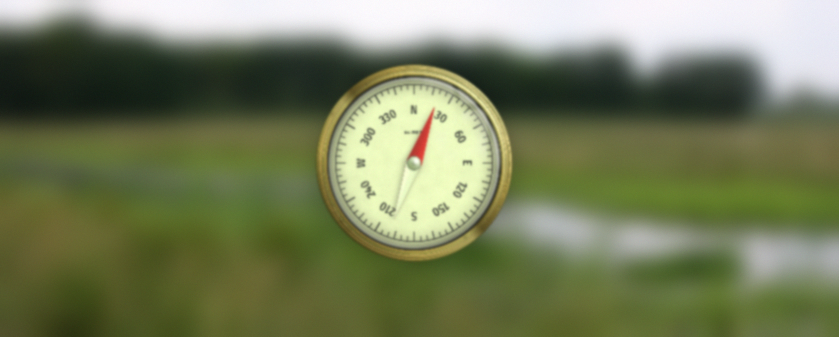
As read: 20 (°)
